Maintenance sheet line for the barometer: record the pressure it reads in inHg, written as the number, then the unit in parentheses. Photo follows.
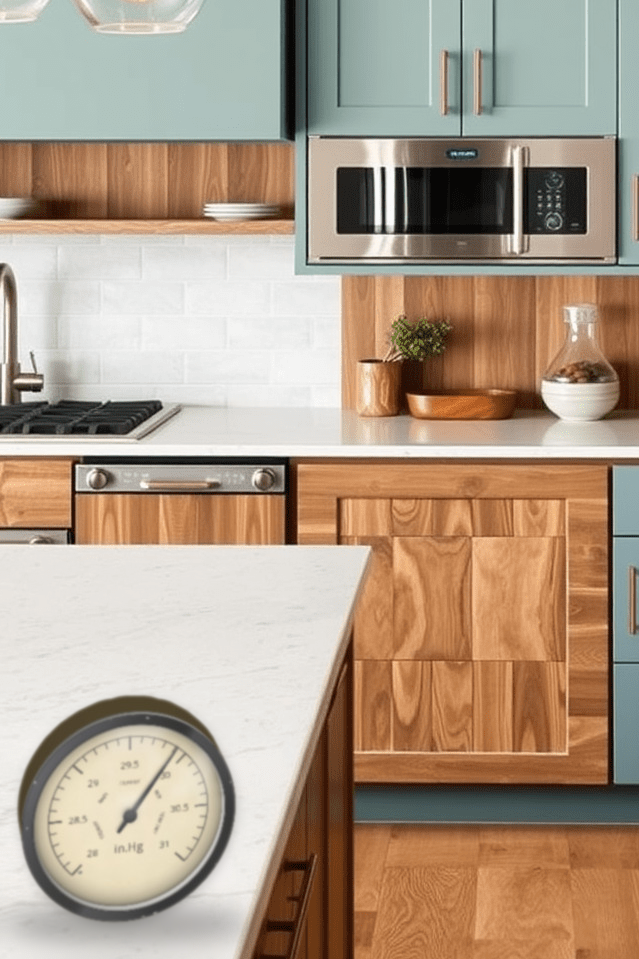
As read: 29.9 (inHg)
